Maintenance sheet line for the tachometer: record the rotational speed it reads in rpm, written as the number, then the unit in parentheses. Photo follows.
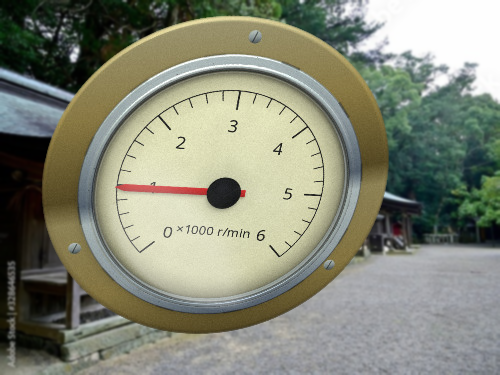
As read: 1000 (rpm)
